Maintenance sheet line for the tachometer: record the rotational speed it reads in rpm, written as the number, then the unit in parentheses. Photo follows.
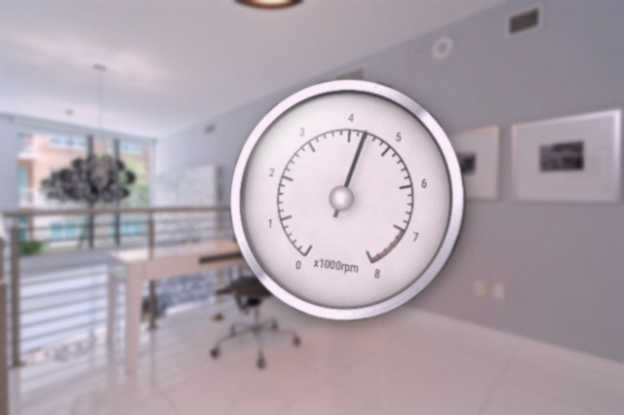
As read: 4400 (rpm)
